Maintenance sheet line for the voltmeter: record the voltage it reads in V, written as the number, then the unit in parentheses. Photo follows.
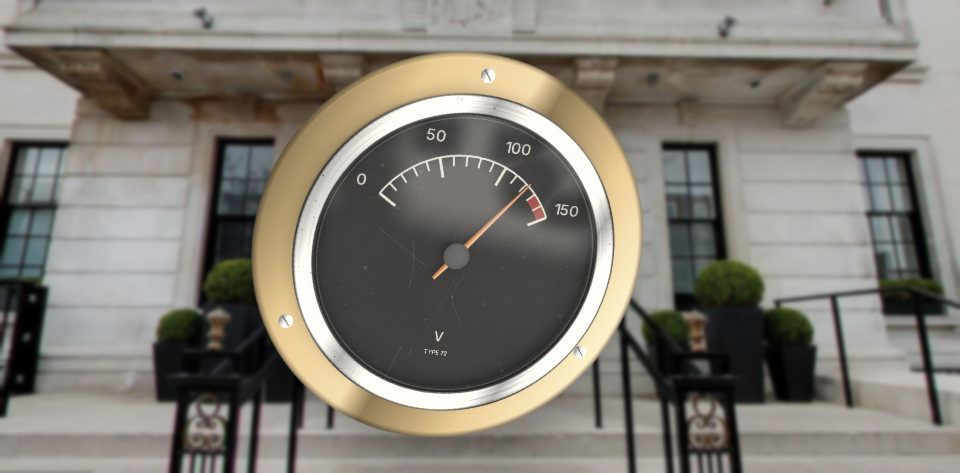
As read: 120 (V)
